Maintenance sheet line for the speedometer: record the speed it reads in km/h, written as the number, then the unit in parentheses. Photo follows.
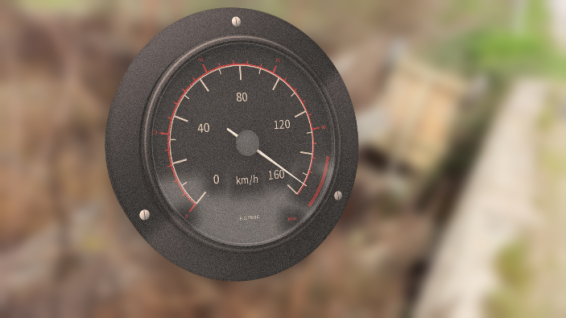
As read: 155 (km/h)
